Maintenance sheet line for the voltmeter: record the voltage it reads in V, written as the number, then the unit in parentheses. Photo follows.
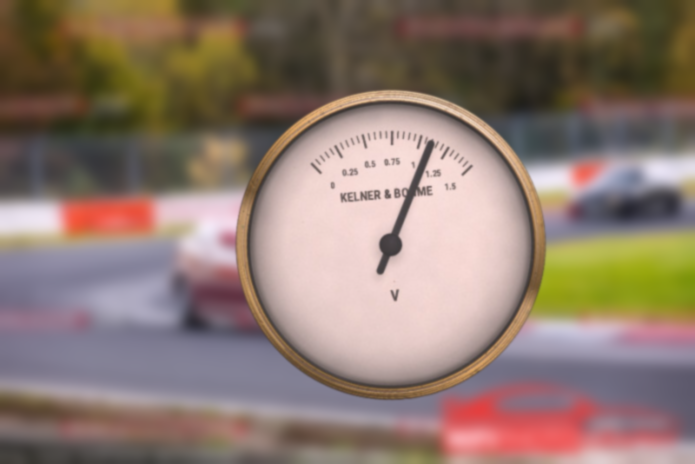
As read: 1.1 (V)
